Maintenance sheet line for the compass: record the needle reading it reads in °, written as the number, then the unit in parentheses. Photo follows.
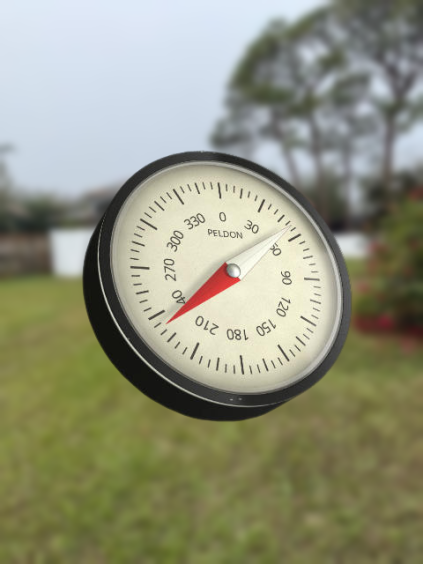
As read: 232.5 (°)
